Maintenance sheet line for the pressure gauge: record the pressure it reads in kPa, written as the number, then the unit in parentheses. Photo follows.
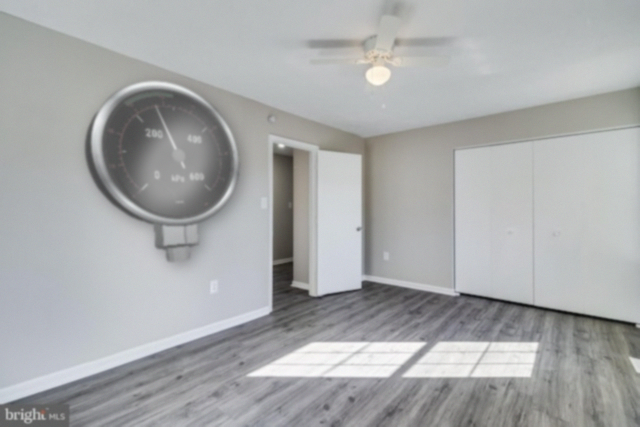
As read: 250 (kPa)
